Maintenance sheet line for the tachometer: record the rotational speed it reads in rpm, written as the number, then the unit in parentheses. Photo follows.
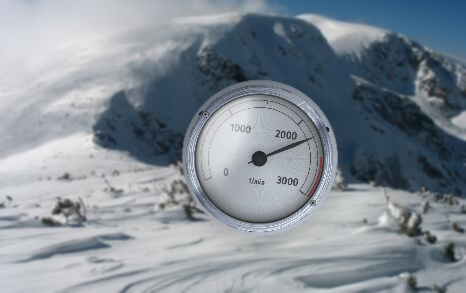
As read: 2250 (rpm)
